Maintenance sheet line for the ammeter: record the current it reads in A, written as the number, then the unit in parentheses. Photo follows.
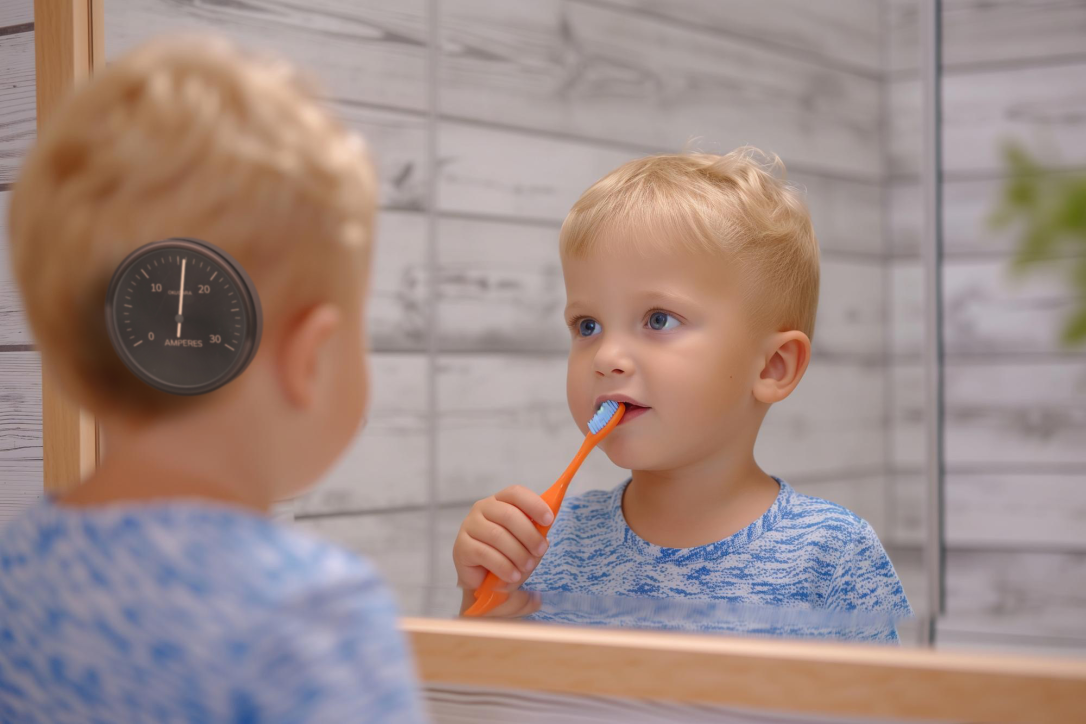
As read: 16 (A)
